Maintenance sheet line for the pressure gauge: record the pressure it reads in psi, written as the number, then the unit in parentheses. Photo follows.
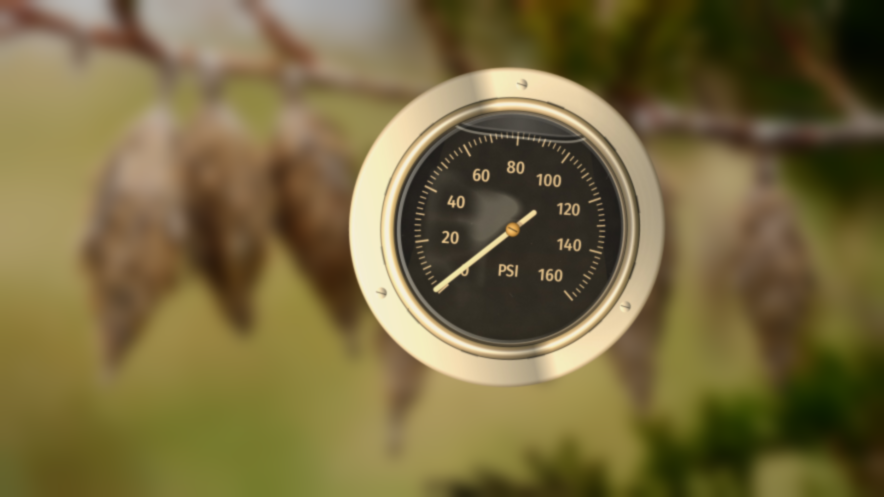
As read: 2 (psi)
